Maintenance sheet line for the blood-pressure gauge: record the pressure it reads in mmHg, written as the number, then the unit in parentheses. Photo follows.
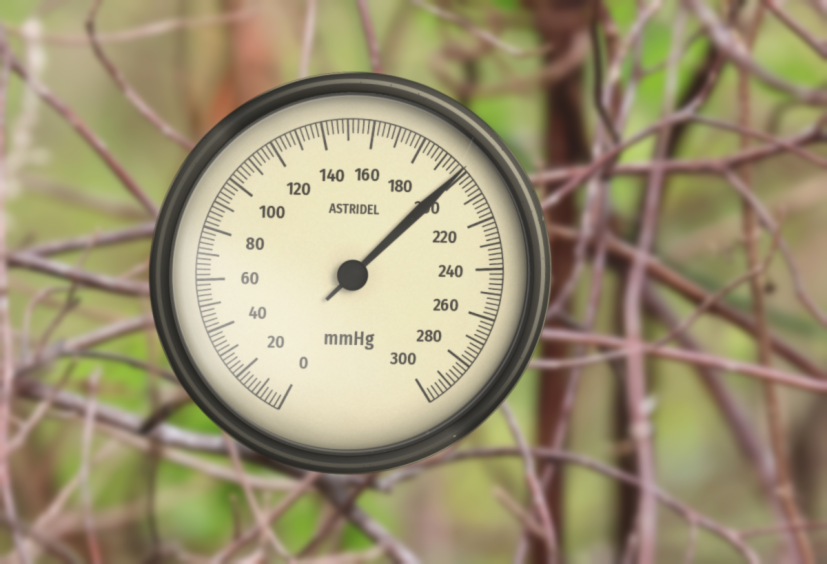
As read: 198 (mmHg)
